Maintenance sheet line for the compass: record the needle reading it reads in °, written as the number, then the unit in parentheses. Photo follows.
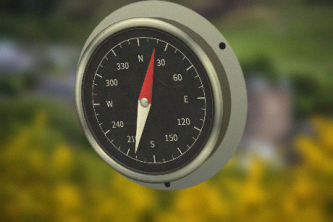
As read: 20 (°)
